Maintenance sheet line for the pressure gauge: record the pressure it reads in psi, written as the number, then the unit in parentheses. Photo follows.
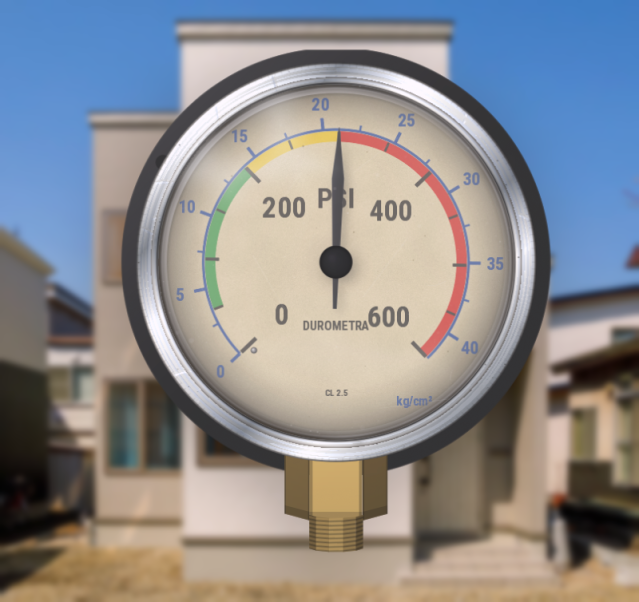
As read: 300 (psi)
